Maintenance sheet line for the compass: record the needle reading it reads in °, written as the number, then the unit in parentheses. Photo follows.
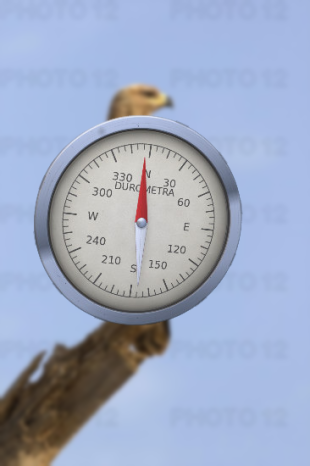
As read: 355 (°)
